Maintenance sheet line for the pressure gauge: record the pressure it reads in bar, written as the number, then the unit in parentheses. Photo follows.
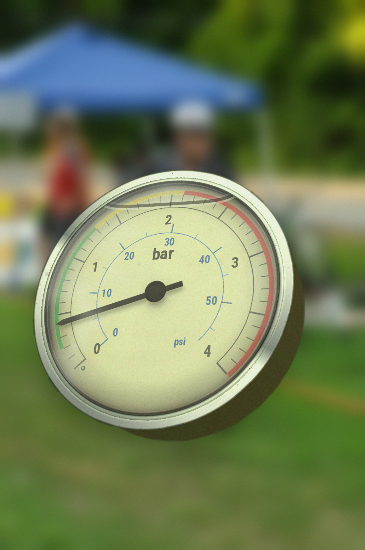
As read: 0.4 (bar)
